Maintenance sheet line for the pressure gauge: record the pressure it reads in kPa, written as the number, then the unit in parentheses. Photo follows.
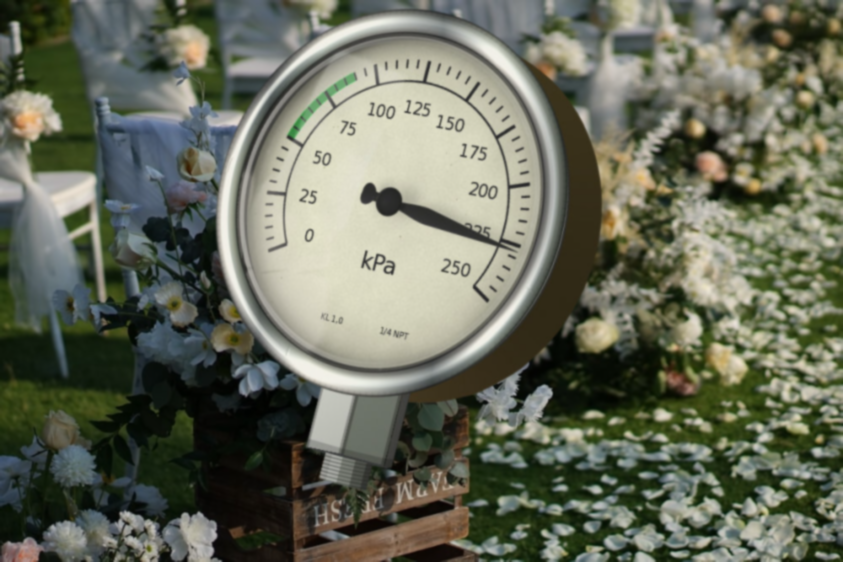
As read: 227.5 (kPa)
